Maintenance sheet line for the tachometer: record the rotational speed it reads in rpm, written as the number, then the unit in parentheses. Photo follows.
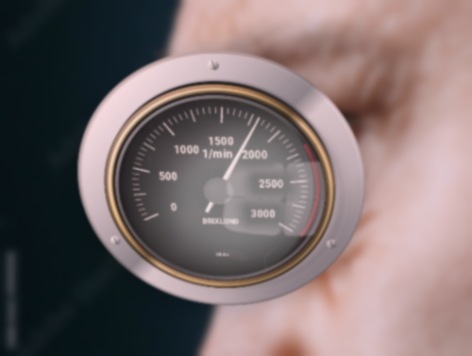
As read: 1800 (rpm)
